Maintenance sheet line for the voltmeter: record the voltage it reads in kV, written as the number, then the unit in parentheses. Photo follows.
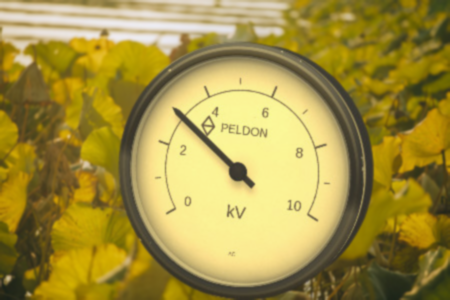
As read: 3 (kV)
